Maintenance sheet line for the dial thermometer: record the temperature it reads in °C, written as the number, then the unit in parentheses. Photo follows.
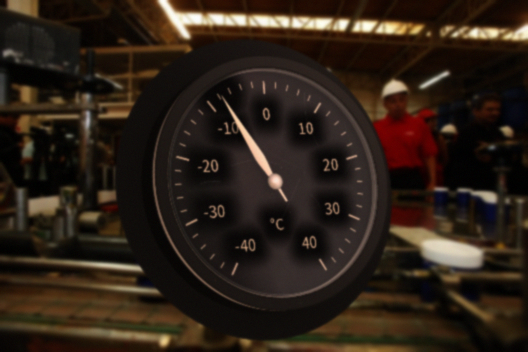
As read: -8 (°C)
